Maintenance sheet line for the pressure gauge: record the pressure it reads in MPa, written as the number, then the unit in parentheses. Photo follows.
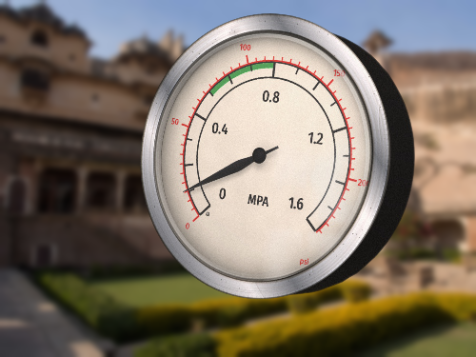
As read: 0.1 (MPa)
